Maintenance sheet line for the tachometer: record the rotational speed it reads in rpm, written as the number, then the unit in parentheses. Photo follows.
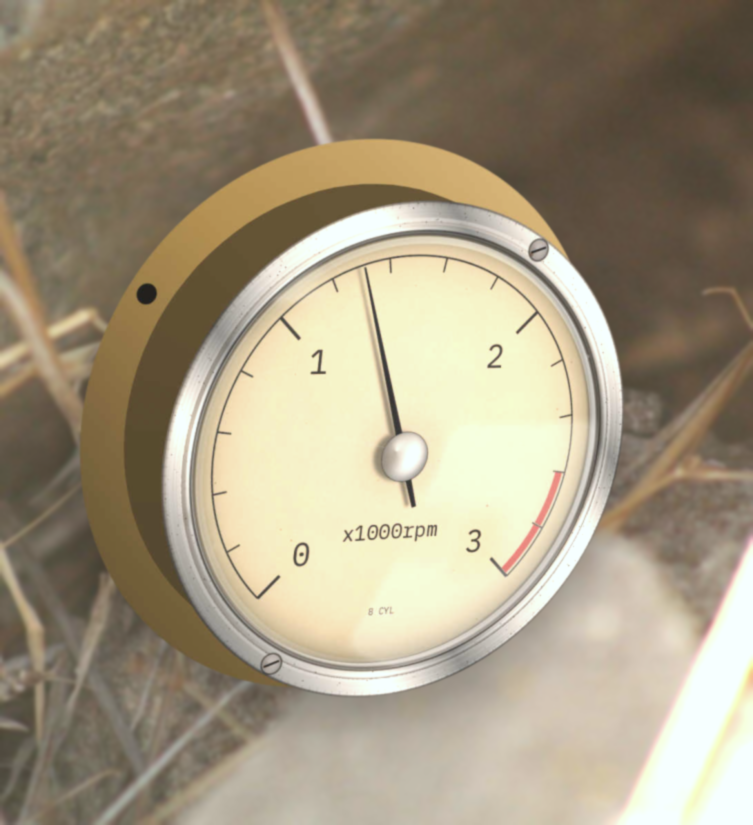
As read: 1300 (rpm)
